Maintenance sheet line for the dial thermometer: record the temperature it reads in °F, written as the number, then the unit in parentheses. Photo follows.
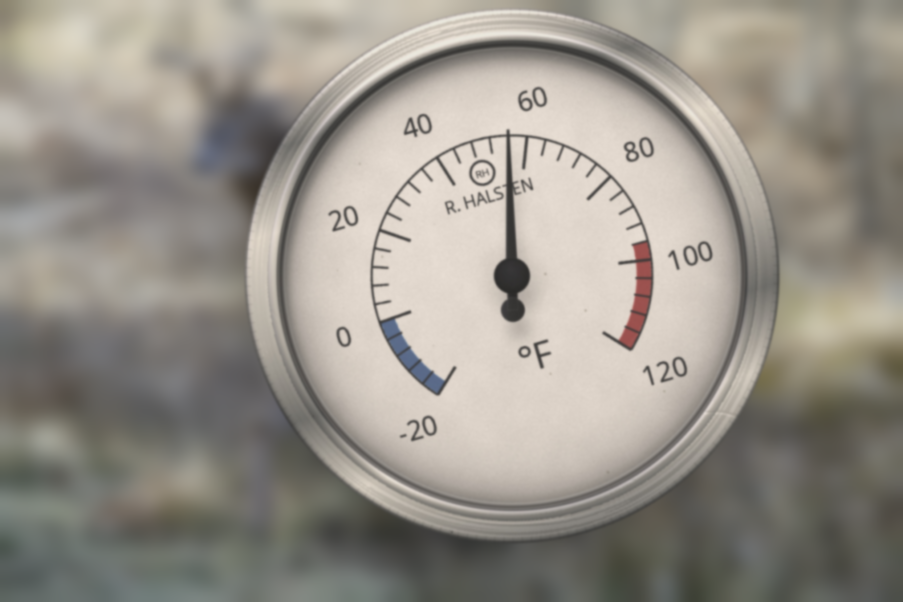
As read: 56 (°F)
